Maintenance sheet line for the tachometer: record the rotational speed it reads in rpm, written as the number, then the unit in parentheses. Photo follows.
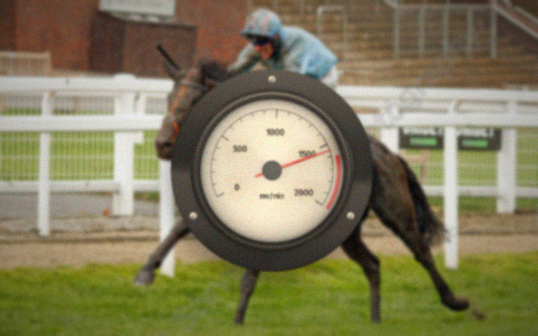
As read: 1550 (rpm)
